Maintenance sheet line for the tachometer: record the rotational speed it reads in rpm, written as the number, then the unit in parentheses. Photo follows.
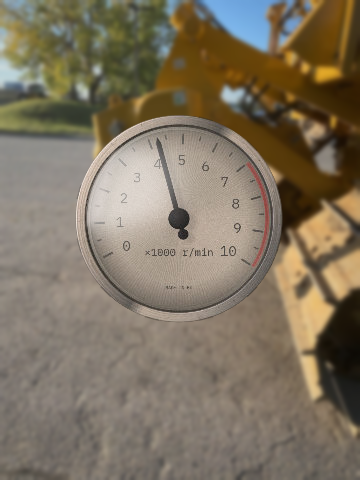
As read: 4250 (rpm)
